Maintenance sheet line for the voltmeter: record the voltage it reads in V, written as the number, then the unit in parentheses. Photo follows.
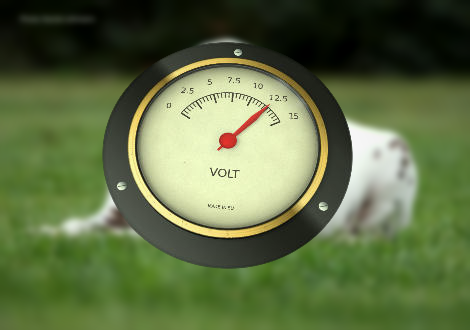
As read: 12.5 (V)
